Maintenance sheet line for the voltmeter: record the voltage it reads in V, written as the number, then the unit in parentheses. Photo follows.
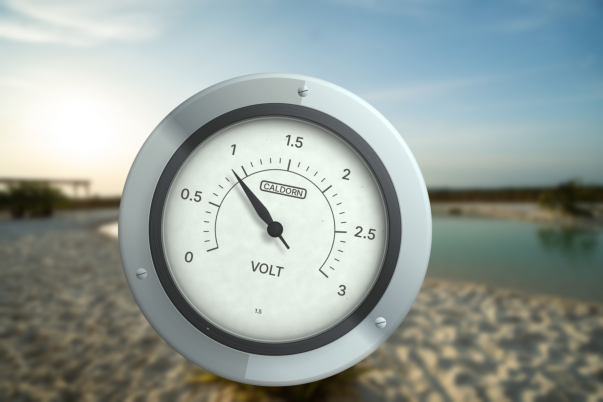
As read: 0.9 (V)
